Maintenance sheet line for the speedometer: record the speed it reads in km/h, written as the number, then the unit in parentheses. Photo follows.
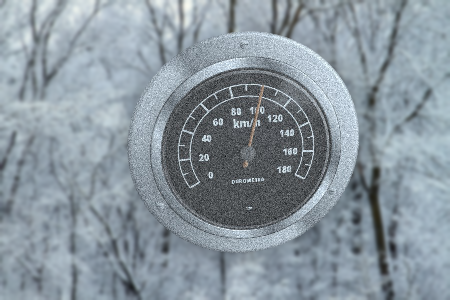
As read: 100 (km/h)
